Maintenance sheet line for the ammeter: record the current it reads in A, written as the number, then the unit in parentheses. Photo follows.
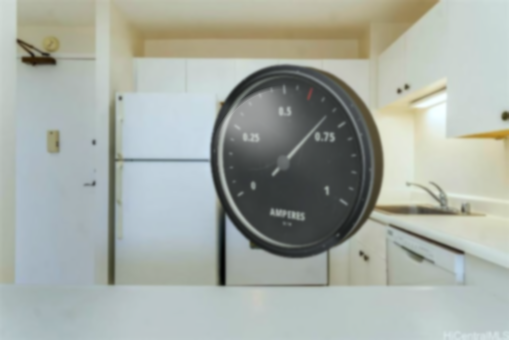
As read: 0.7 (A)
